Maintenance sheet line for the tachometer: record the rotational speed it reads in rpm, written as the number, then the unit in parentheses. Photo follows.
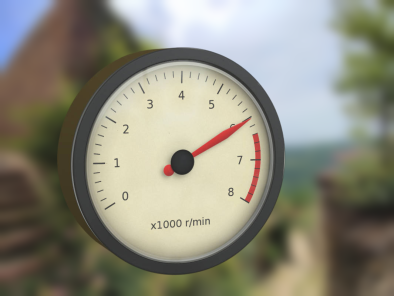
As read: 6000 (rpm)
